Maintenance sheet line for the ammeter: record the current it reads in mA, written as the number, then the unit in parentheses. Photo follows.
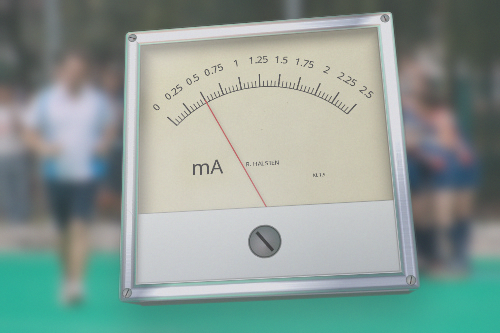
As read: 0.5 (mA)
